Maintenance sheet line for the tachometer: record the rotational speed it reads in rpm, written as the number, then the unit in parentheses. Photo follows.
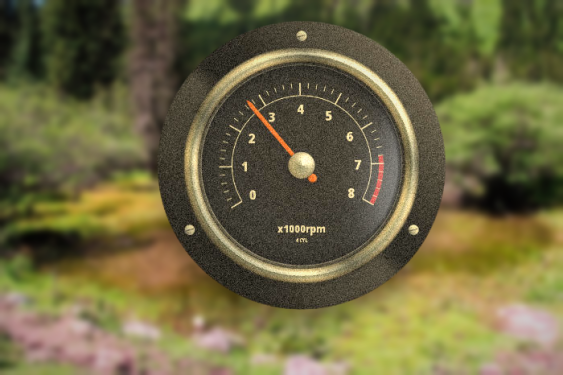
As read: 2700 (rpm)
